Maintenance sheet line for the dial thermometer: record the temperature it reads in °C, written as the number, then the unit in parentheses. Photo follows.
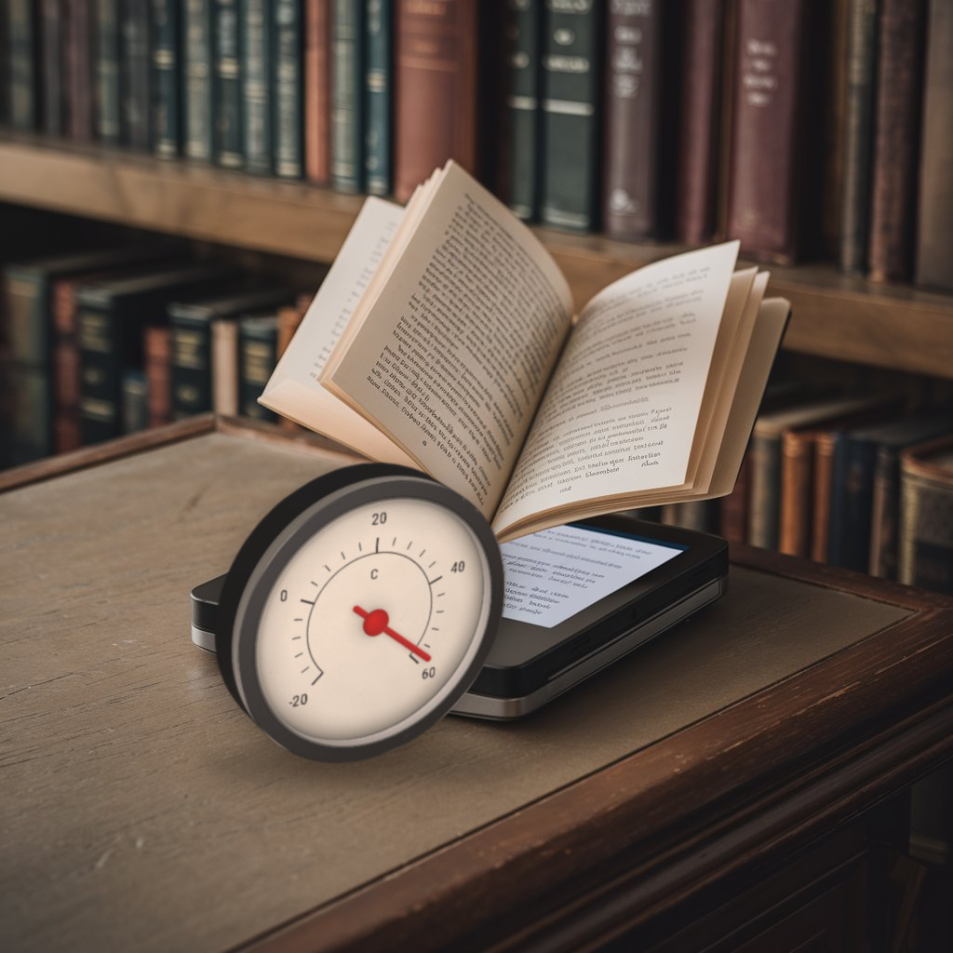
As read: 58 (°C)
